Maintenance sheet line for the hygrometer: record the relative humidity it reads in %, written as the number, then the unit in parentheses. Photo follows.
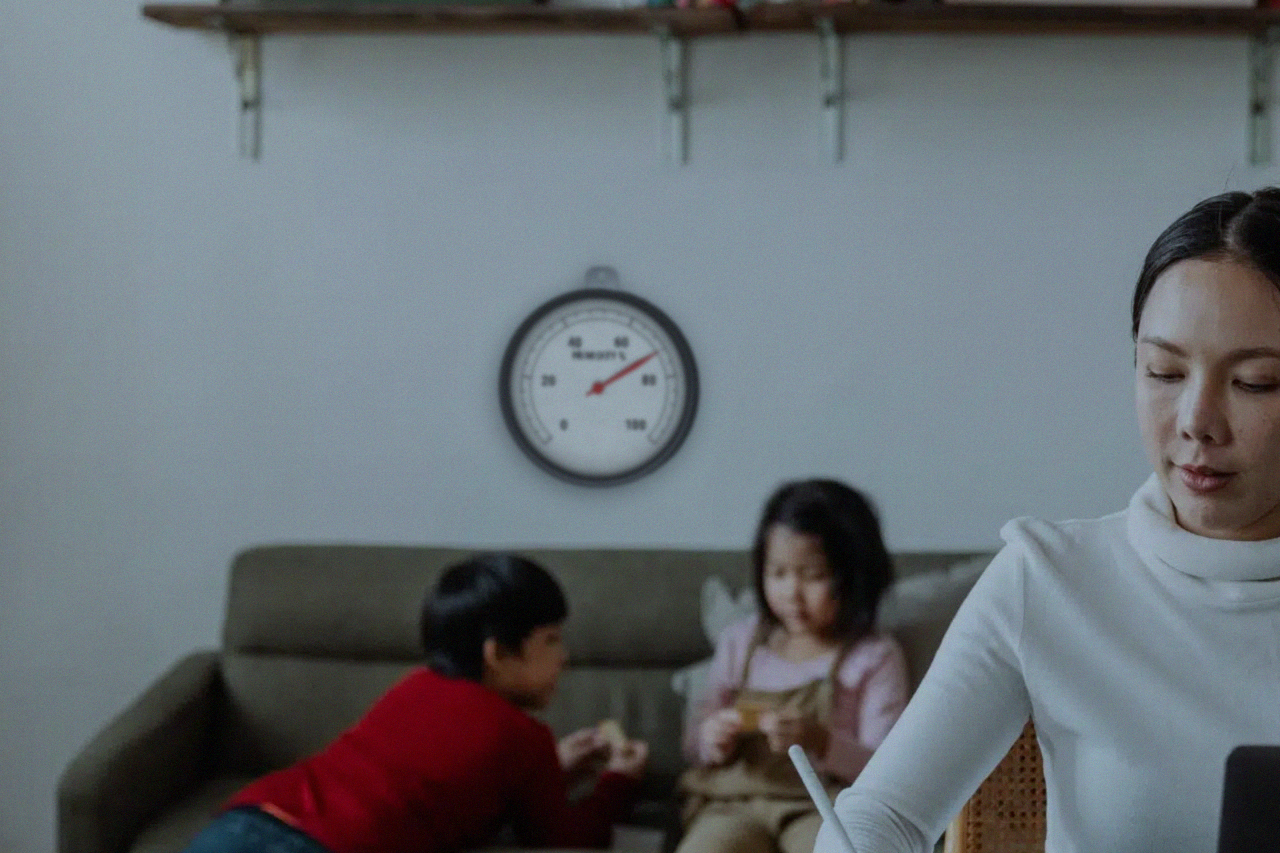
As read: 72 (%)
